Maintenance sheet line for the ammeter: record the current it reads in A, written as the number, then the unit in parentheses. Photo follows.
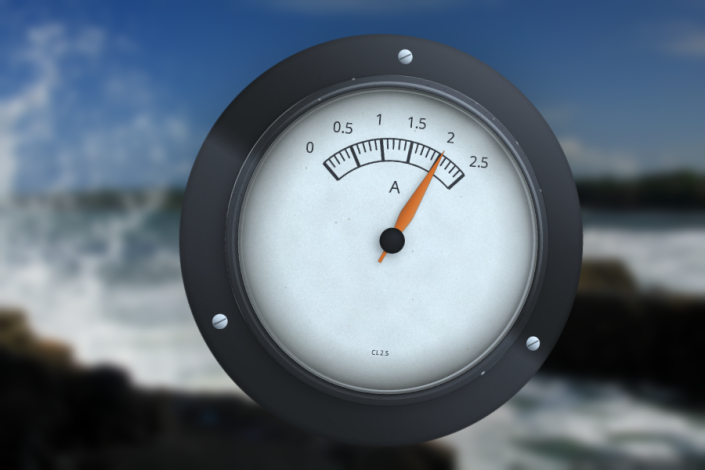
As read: 2 (A)
